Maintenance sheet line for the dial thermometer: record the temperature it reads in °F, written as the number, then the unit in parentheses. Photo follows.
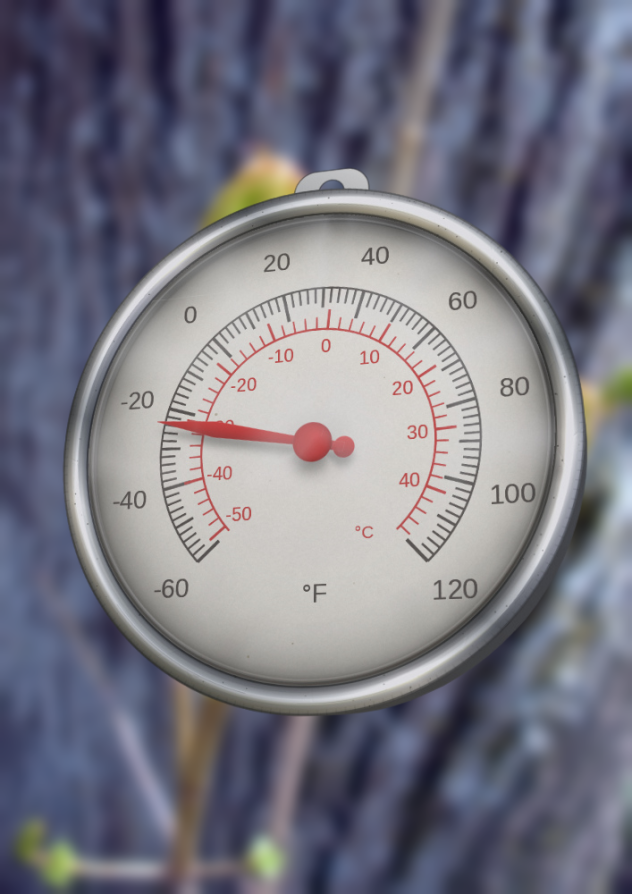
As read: -24 (°F)
